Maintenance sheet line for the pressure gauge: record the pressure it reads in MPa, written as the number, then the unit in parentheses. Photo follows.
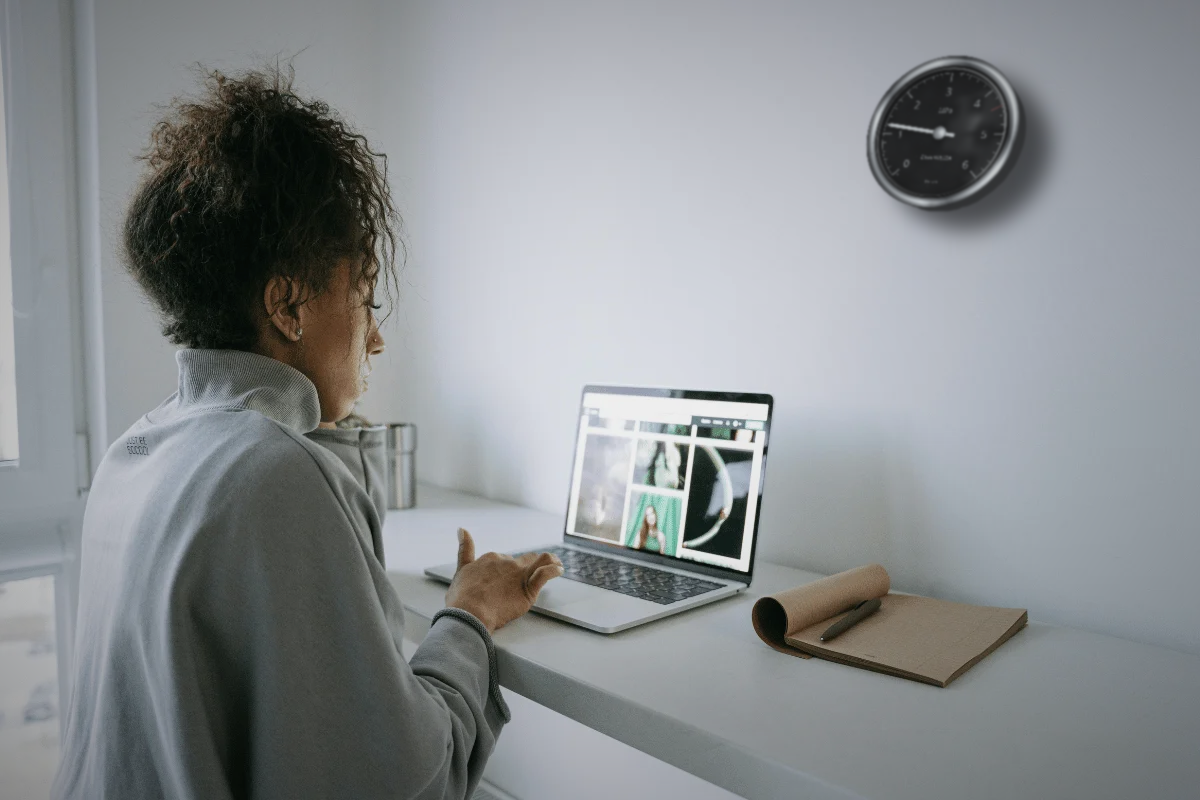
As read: 1.2 (MPa)
